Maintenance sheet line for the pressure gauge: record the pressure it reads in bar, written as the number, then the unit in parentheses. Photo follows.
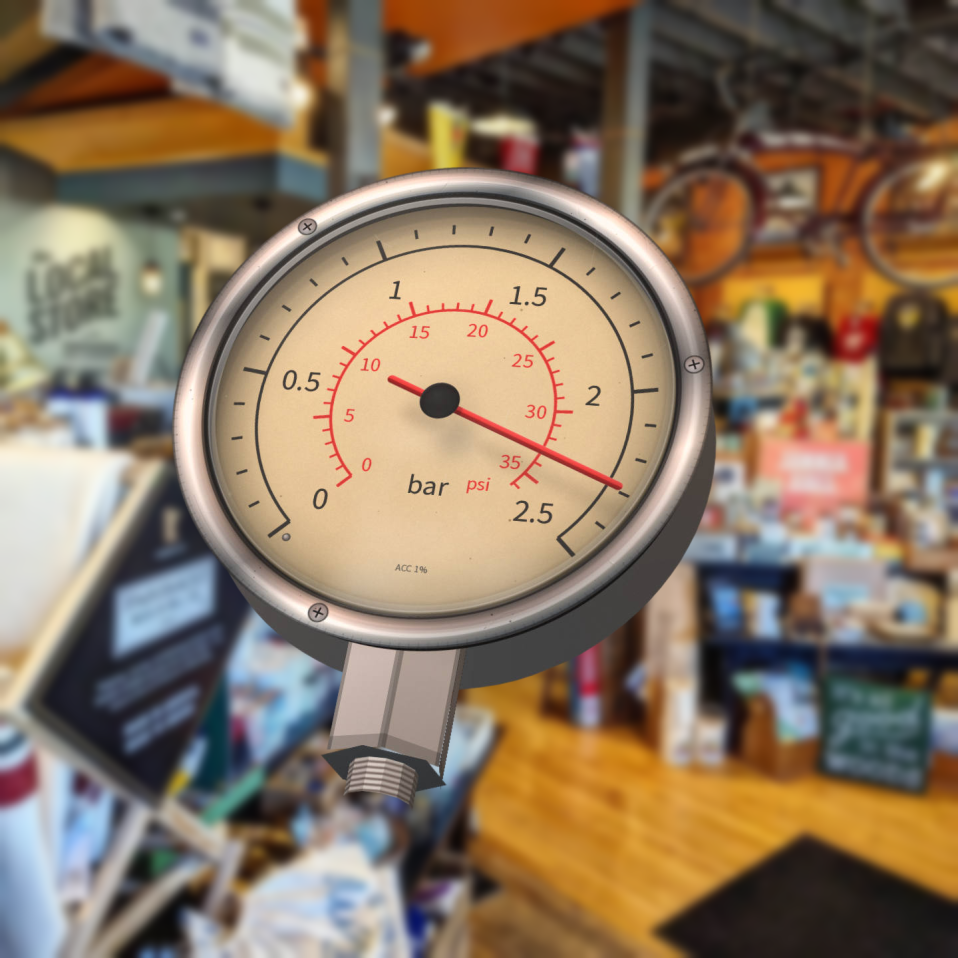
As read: 2.3 (bar)
